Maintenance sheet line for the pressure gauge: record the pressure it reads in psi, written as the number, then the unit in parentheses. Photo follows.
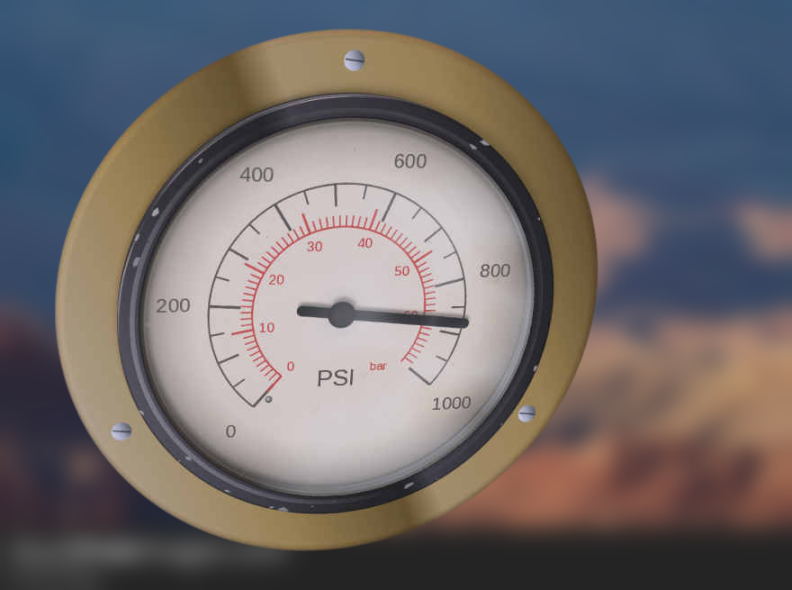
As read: 875 (psi)
